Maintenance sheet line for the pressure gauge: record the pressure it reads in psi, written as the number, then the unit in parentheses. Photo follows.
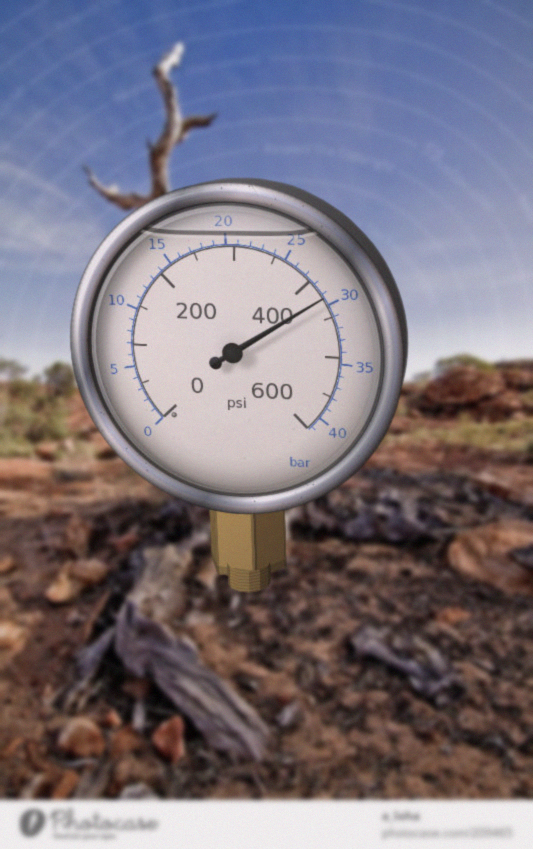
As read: 425 (psi)
